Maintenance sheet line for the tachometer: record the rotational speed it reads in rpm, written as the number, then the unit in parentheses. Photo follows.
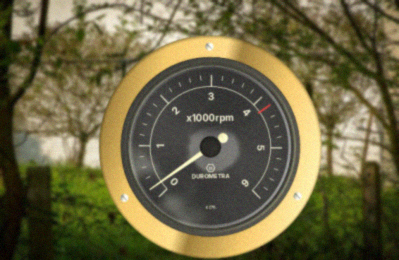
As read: 200 (rpm)
